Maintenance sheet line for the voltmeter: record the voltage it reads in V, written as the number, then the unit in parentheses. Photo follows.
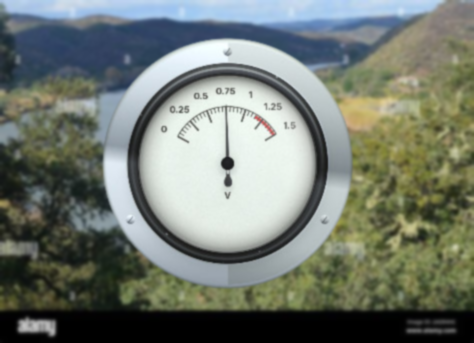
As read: 0.75 (V)
